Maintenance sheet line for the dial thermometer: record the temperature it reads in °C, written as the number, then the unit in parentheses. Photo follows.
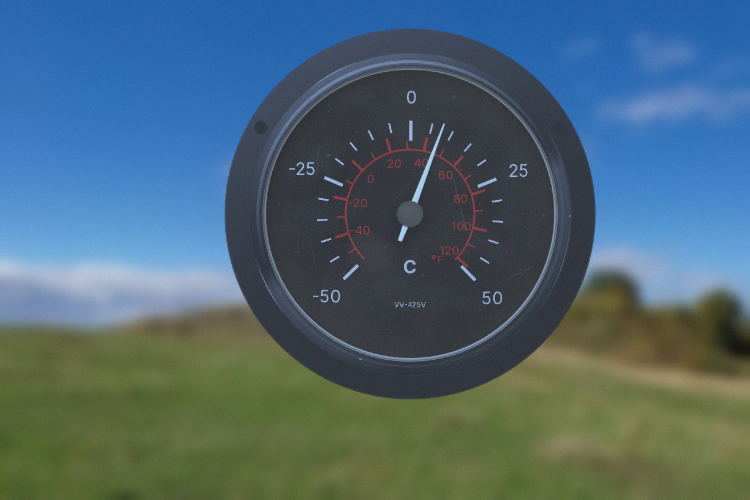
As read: 7.5 (°C)
